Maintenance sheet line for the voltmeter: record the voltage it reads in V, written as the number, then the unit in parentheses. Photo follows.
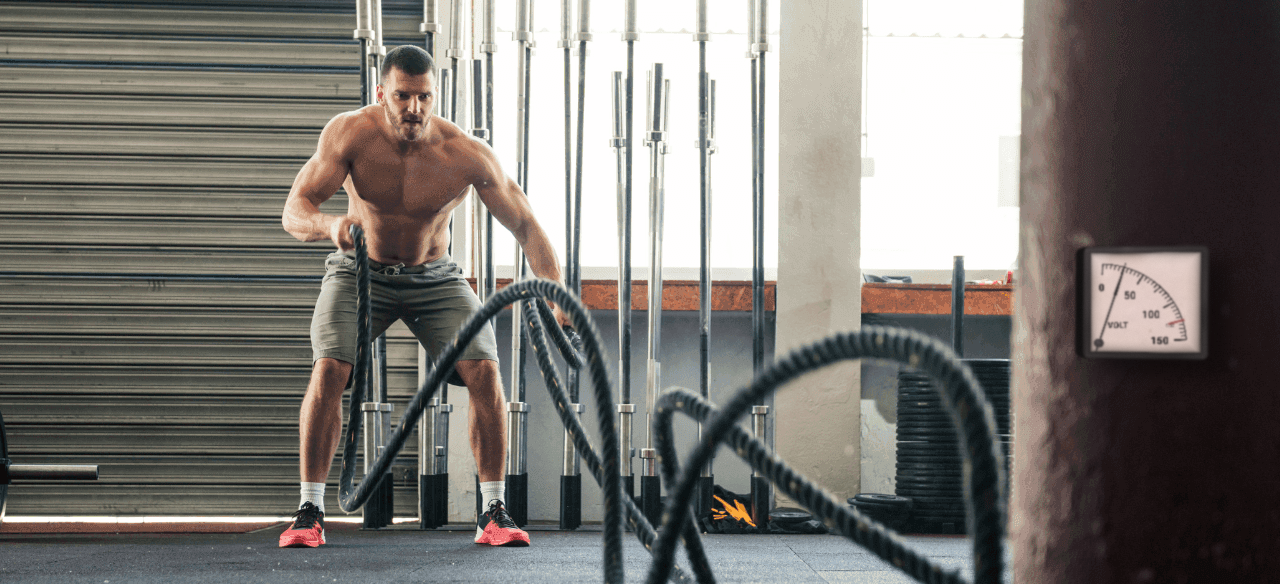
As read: 25 (V)
